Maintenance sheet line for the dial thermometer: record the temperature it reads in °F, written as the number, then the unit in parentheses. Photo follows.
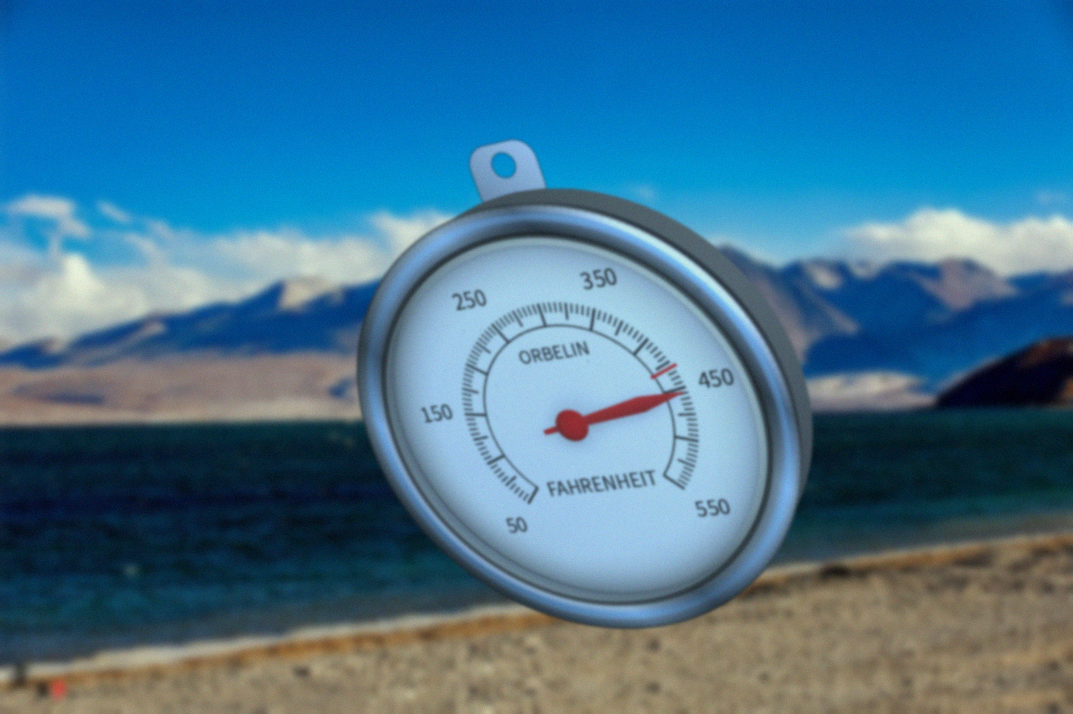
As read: 450 (°F)
